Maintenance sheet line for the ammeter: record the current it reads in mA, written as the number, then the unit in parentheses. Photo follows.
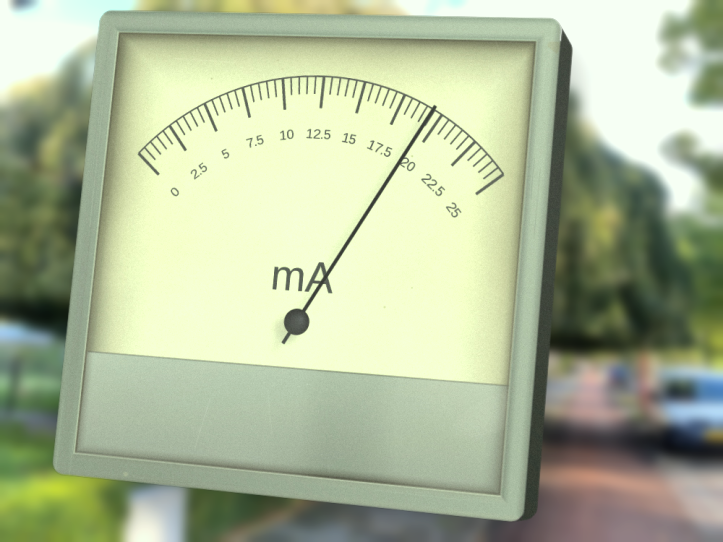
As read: 19.5 (mA)
